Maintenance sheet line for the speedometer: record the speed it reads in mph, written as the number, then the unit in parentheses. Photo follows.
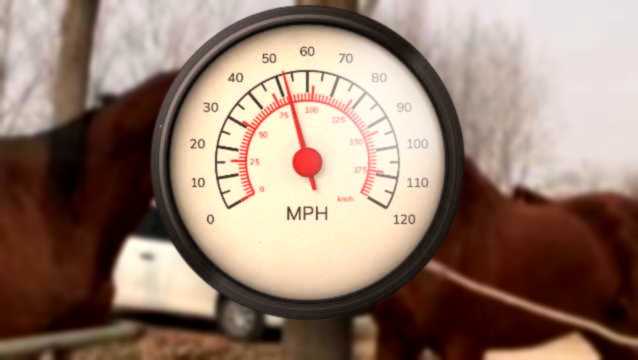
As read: 52.5 (mph)
